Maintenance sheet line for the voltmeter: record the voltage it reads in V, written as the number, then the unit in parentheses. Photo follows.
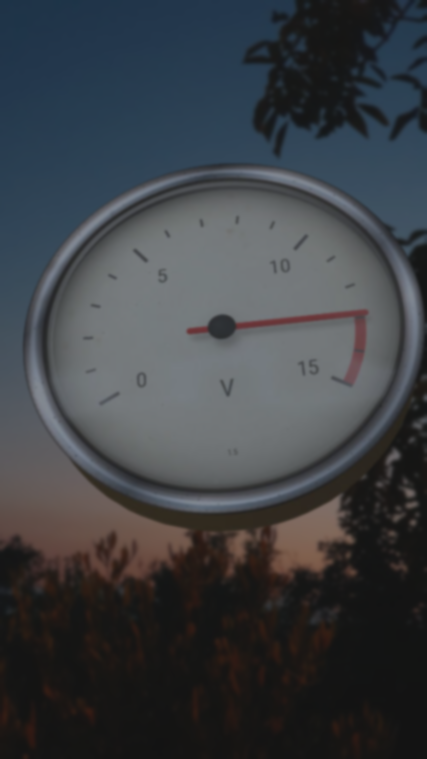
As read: 13 (V)
